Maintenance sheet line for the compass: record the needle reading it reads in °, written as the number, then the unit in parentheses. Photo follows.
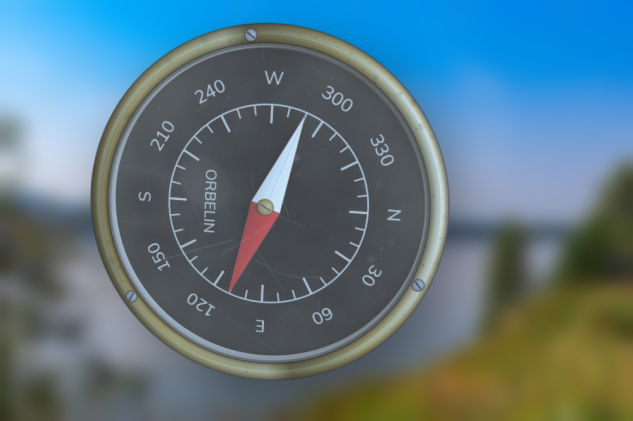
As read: 110 (°)
